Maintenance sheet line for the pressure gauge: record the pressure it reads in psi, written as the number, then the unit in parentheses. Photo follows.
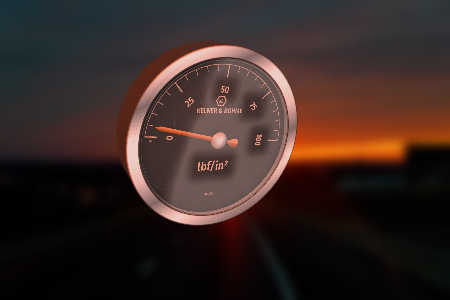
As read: 5 (psi)
